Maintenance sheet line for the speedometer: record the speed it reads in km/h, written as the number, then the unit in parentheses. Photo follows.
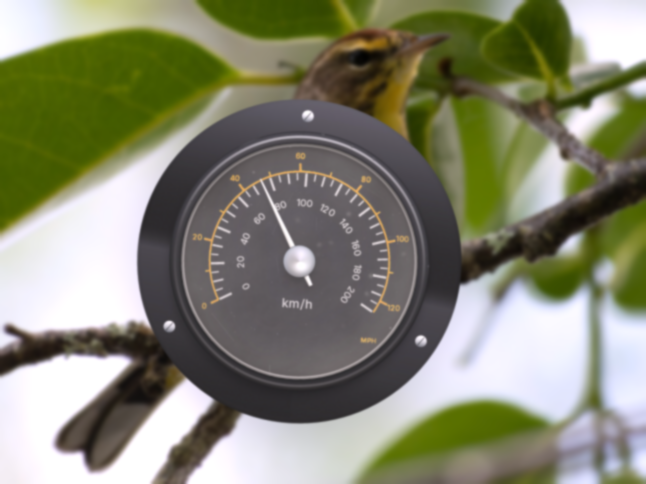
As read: 75 (km/h)
